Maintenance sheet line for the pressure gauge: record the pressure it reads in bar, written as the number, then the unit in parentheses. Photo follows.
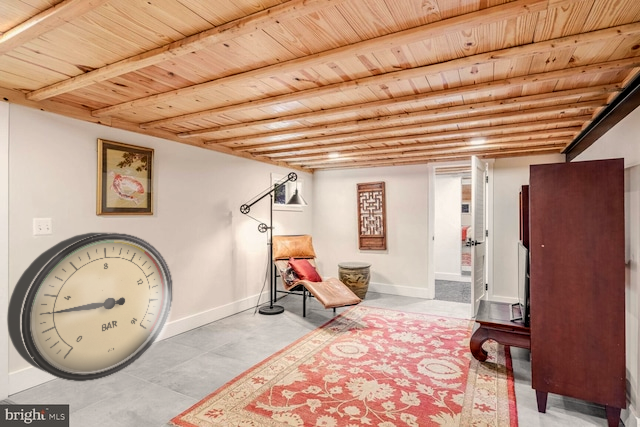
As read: 3 (bar)
